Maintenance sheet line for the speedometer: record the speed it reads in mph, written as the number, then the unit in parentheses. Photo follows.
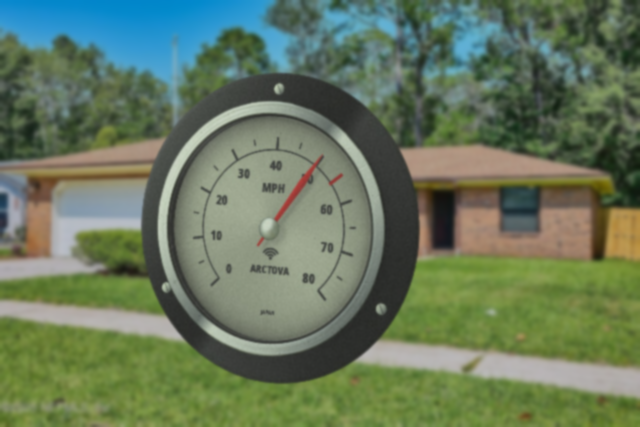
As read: 50 (mph)
